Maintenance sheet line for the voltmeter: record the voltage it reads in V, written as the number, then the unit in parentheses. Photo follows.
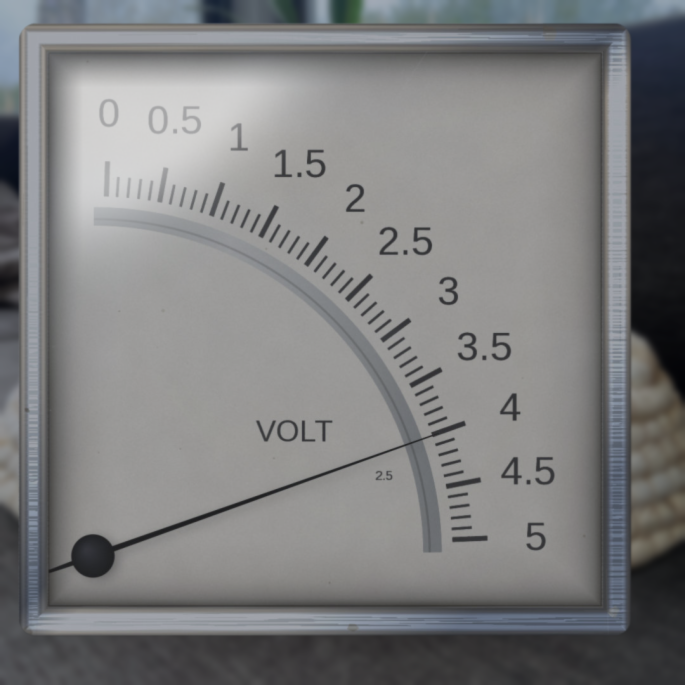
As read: 4 (V)
